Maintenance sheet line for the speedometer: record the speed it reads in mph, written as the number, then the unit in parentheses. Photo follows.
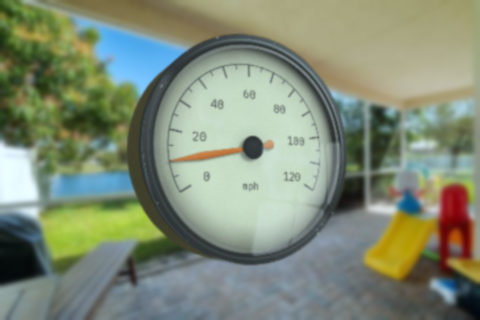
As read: 10 (mph)
